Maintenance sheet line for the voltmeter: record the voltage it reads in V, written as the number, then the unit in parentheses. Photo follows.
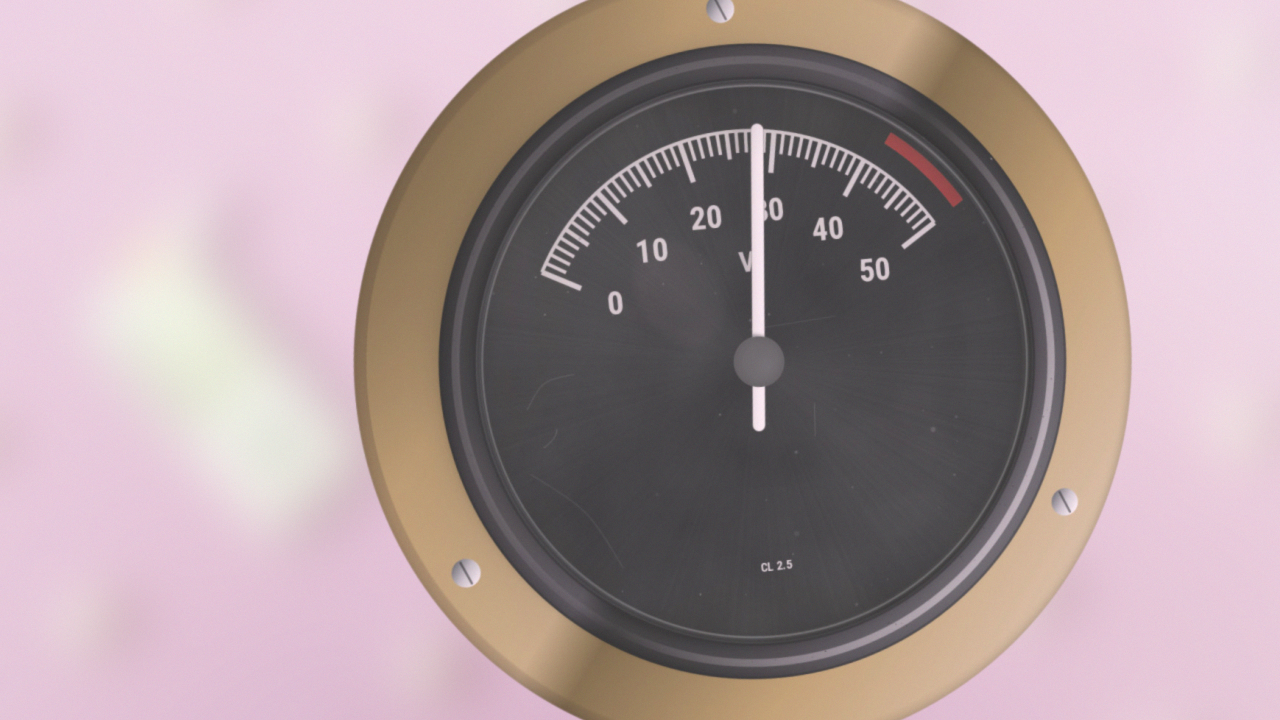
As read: 28 (V)
